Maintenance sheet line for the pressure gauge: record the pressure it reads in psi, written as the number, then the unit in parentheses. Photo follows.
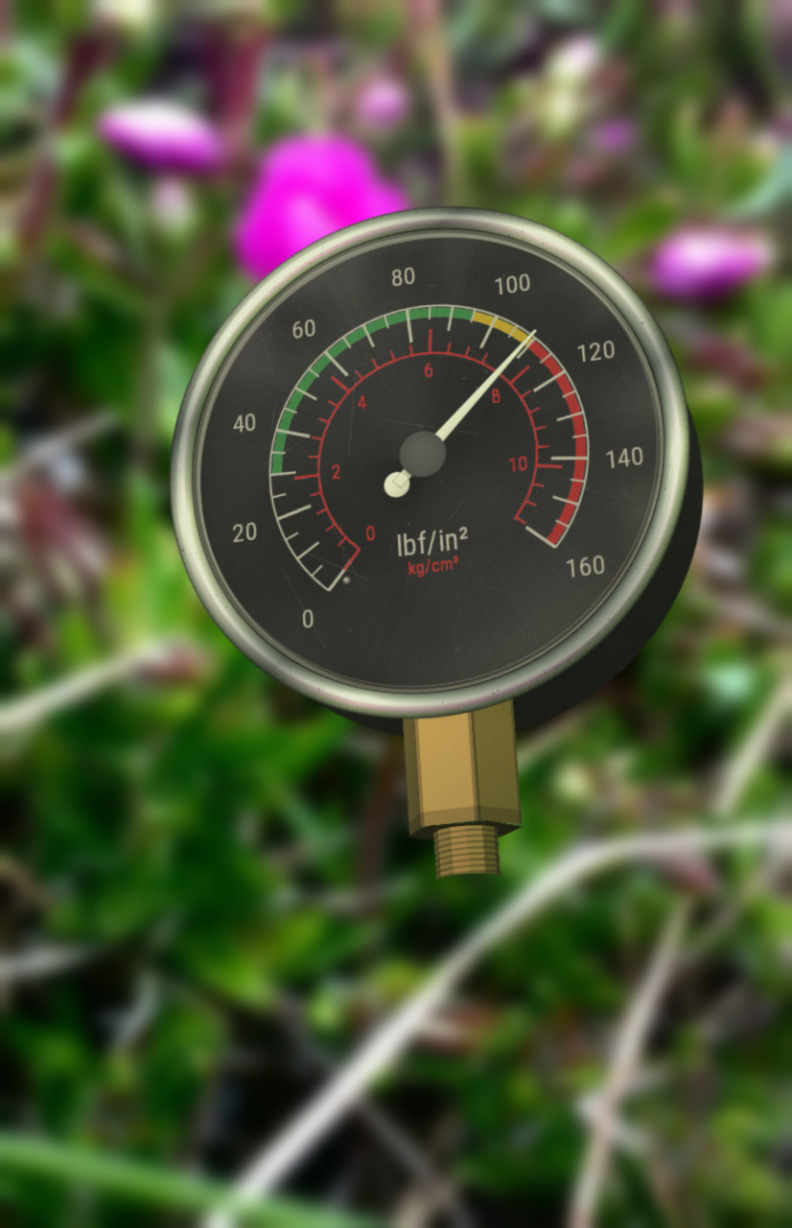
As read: 110 (psi)
